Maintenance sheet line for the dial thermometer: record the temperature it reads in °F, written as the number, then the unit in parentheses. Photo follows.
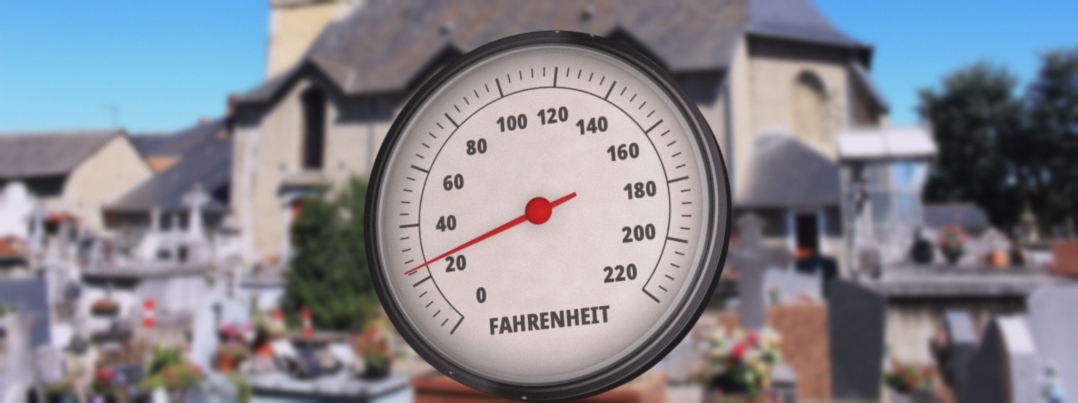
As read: 24 (°F)
